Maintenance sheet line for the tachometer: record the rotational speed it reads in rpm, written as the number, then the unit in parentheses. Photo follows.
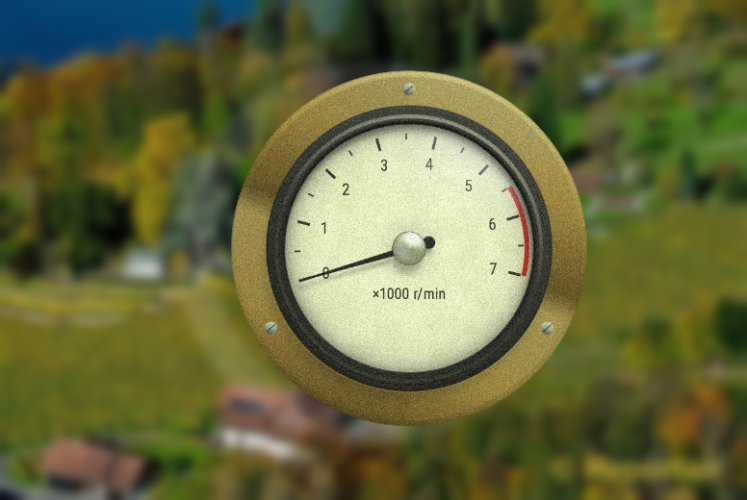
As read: 0 (rpm)
